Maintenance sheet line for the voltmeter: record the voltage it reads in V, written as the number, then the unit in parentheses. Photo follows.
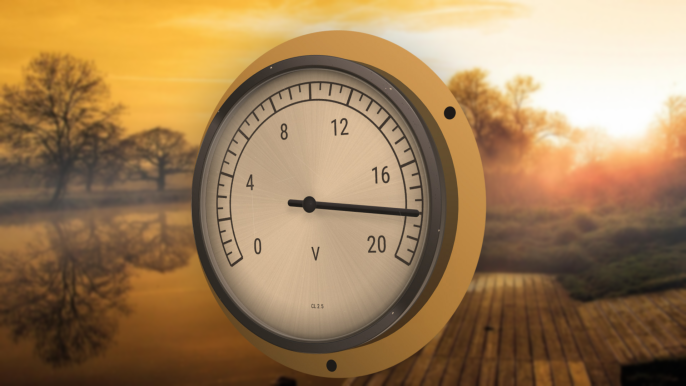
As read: 18 (V)
